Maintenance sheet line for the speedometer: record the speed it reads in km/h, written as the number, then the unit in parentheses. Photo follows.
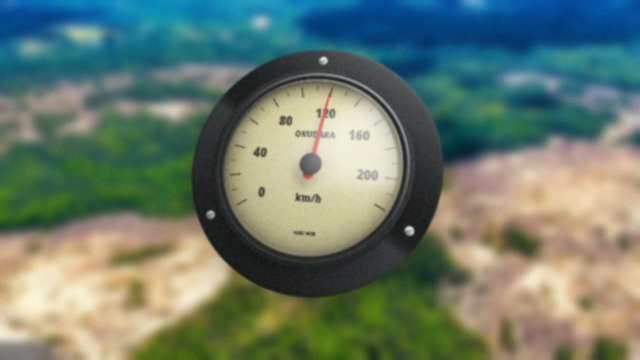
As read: 120 (km/h)
